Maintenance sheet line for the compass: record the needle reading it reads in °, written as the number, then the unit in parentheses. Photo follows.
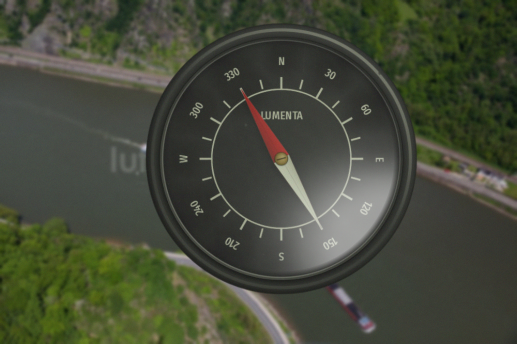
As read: 330 (°)
